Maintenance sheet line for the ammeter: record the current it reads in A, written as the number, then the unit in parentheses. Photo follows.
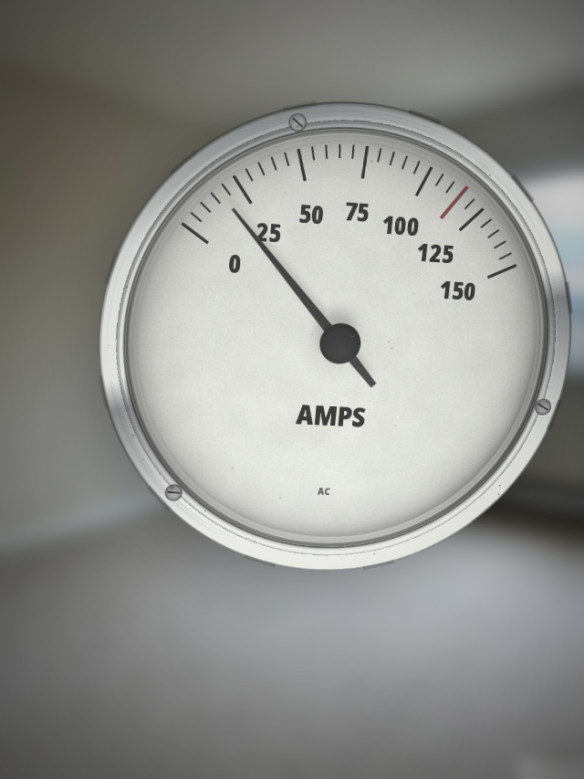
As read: 17.5 (A)
